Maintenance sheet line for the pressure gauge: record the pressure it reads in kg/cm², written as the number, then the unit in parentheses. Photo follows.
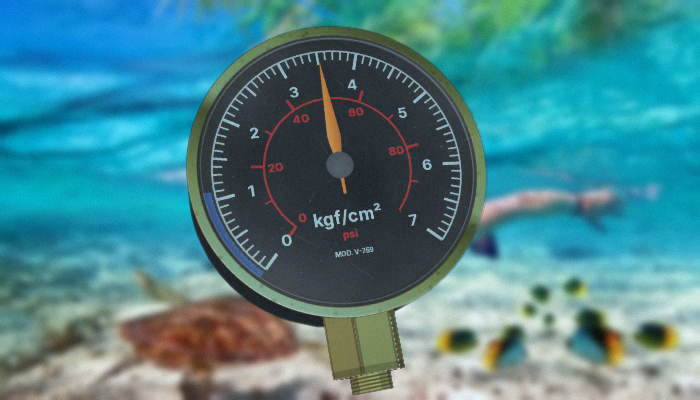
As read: 3.5 (kg/cm²)
